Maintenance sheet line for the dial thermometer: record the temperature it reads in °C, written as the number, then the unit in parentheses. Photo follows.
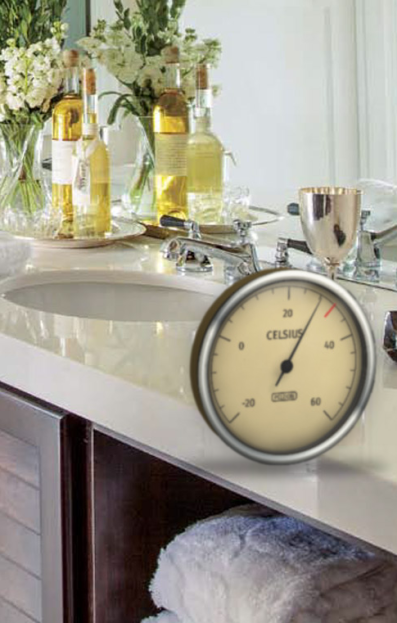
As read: 28 (°C)
